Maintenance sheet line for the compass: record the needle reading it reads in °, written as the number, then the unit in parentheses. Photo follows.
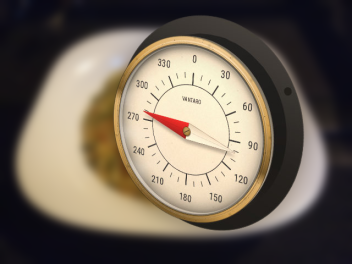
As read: 280 (°)
